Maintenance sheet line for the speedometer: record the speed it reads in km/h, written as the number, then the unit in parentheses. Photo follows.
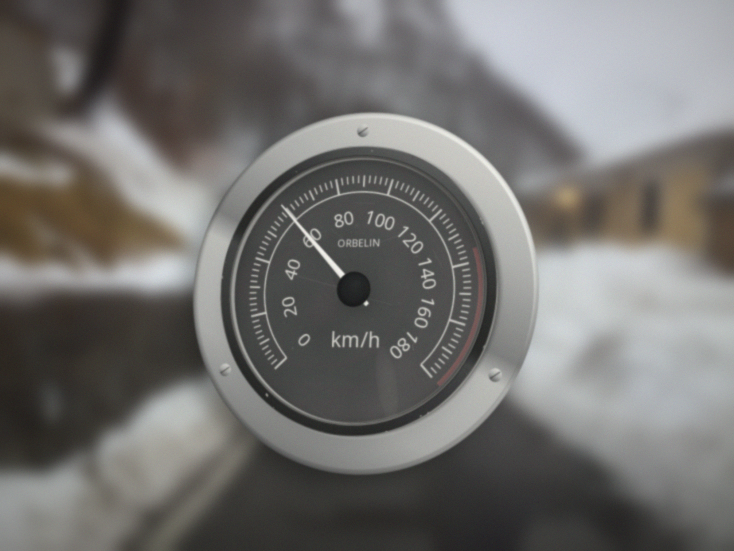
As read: 60 (km/h)
